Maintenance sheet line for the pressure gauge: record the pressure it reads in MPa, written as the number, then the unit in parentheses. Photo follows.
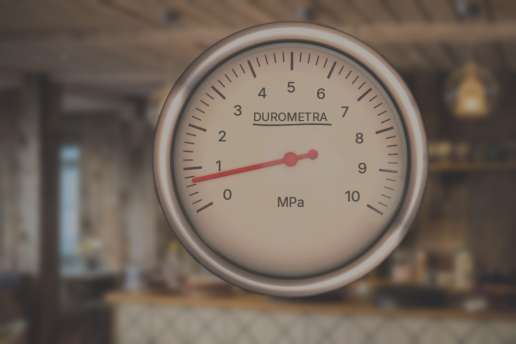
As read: 0.7 (MPa)
